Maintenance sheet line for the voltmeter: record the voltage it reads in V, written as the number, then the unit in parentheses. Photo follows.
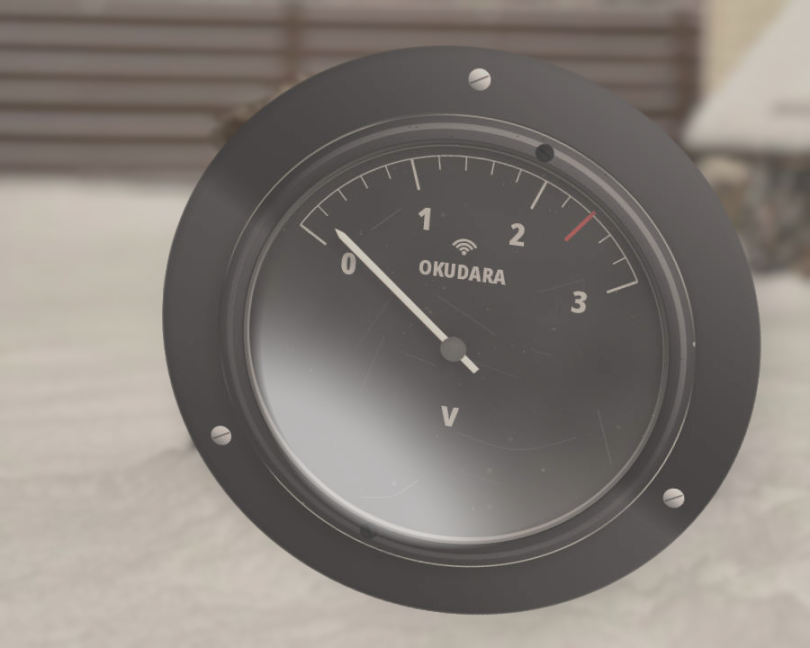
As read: 0.2 (V)
